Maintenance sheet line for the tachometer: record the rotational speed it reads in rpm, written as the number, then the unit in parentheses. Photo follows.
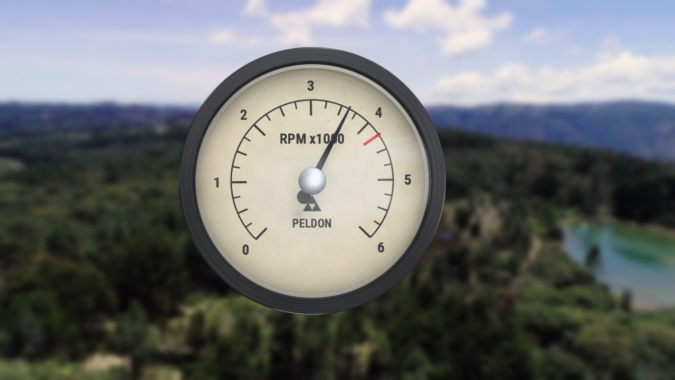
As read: 3625 (rpm)
